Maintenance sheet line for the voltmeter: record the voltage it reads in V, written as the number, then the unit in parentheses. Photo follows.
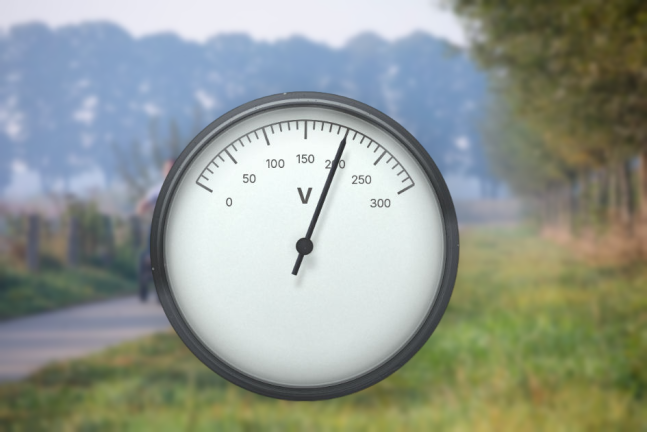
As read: 200 (V)
